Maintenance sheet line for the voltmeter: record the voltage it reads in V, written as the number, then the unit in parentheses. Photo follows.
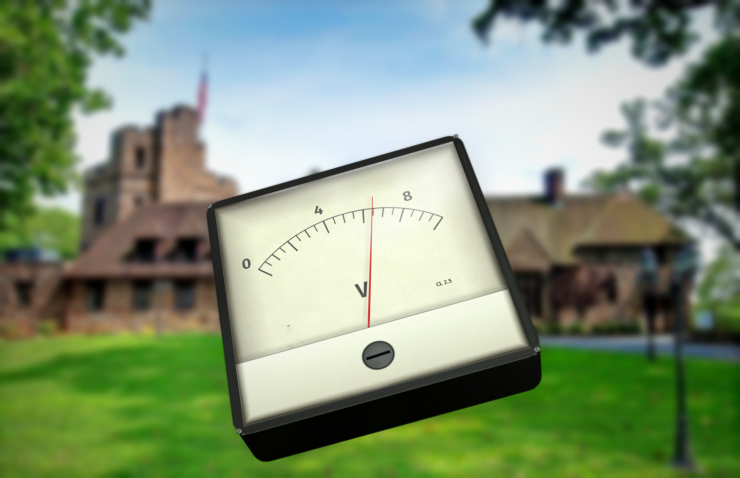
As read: 6.5 (V)
